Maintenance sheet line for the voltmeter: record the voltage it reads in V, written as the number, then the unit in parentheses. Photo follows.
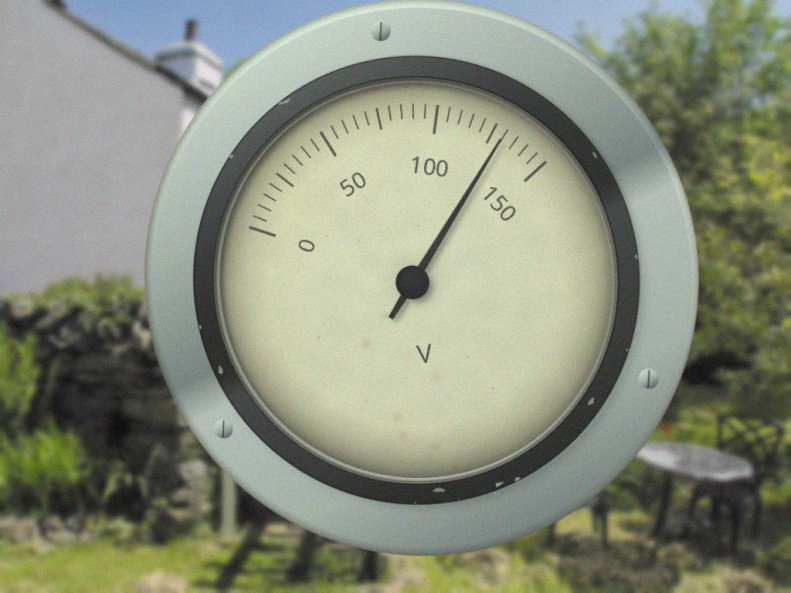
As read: 130 (V)
